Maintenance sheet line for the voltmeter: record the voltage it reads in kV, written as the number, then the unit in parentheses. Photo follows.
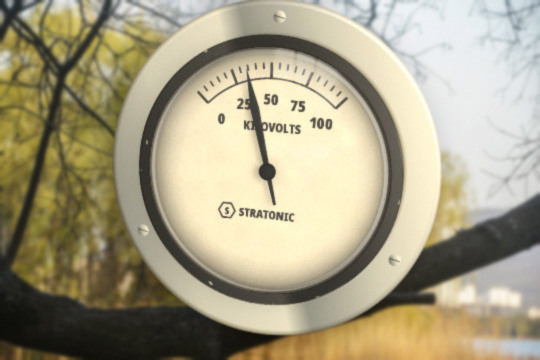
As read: 35 (kV)
